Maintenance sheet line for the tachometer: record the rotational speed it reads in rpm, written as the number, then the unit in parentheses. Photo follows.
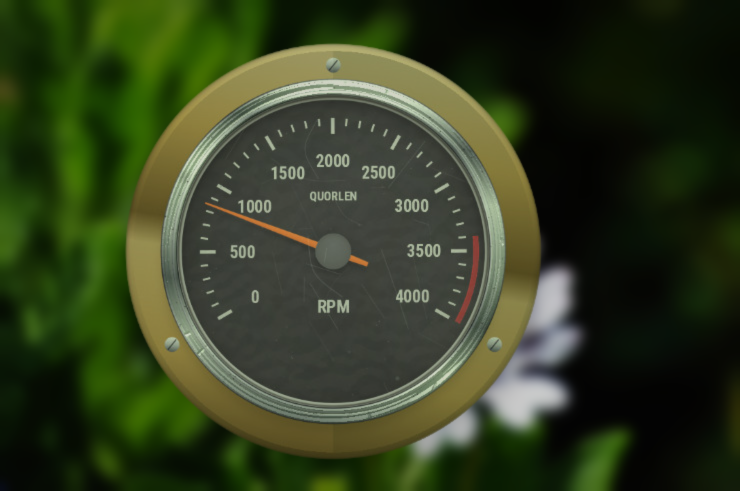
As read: 850 (rpm)
